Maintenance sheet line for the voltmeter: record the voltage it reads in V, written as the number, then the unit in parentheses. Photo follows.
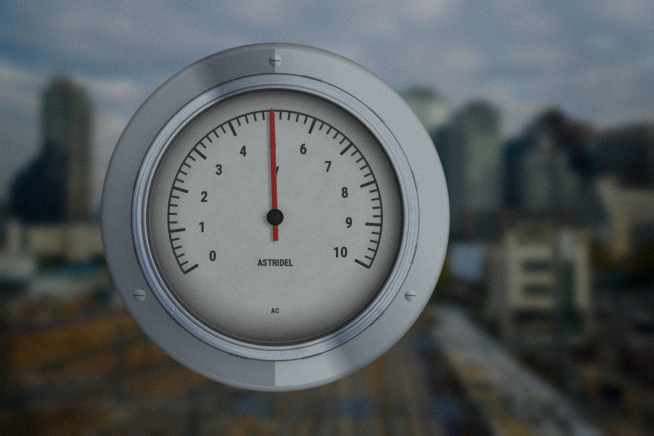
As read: 5 (V)
